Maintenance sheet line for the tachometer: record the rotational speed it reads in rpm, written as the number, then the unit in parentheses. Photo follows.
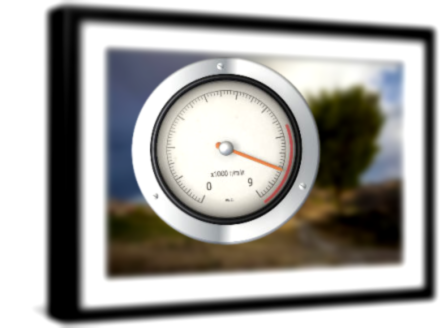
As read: 8000 (rpm)
